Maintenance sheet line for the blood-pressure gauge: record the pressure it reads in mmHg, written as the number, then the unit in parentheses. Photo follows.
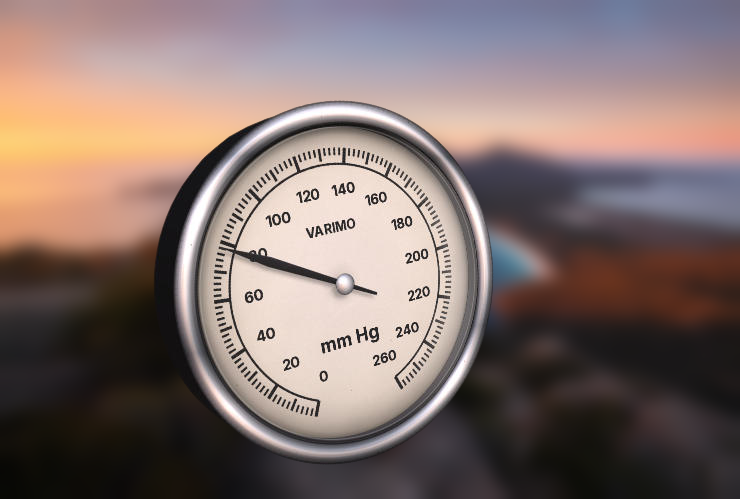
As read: 78 (mmHg)
